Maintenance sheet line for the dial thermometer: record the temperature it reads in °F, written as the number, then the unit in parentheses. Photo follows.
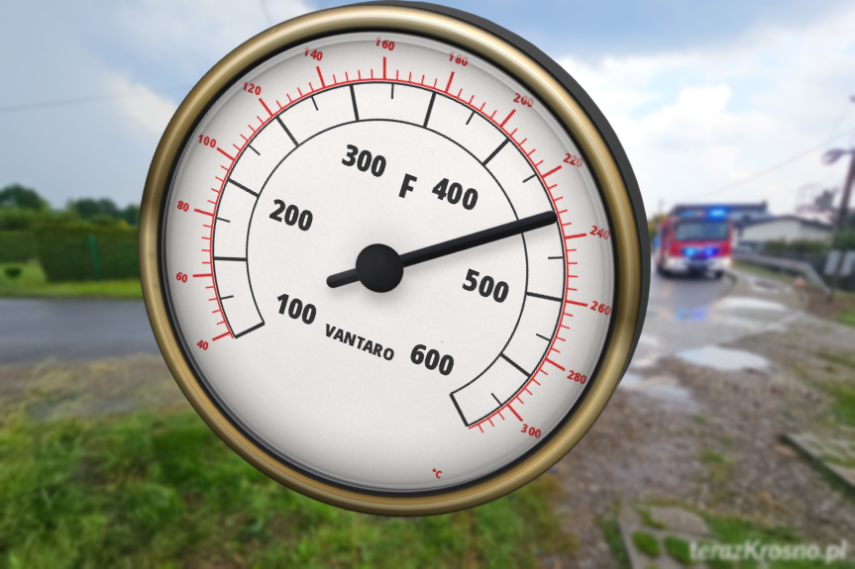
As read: 450 (°F)
